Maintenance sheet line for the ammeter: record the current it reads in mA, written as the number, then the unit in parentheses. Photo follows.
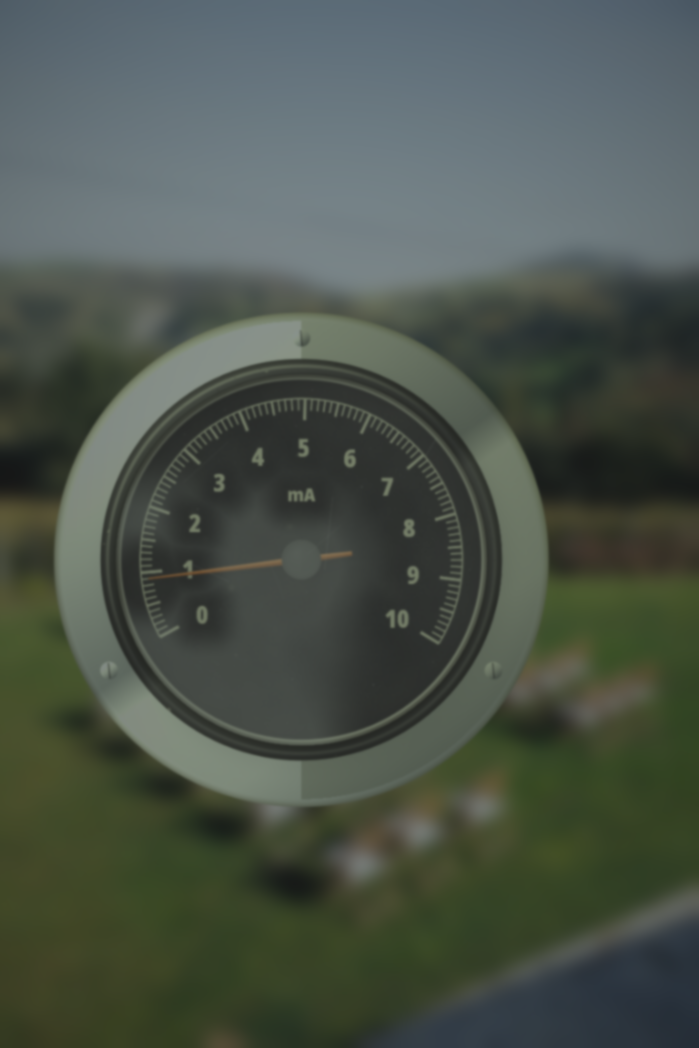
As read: 0.9 (mA)
